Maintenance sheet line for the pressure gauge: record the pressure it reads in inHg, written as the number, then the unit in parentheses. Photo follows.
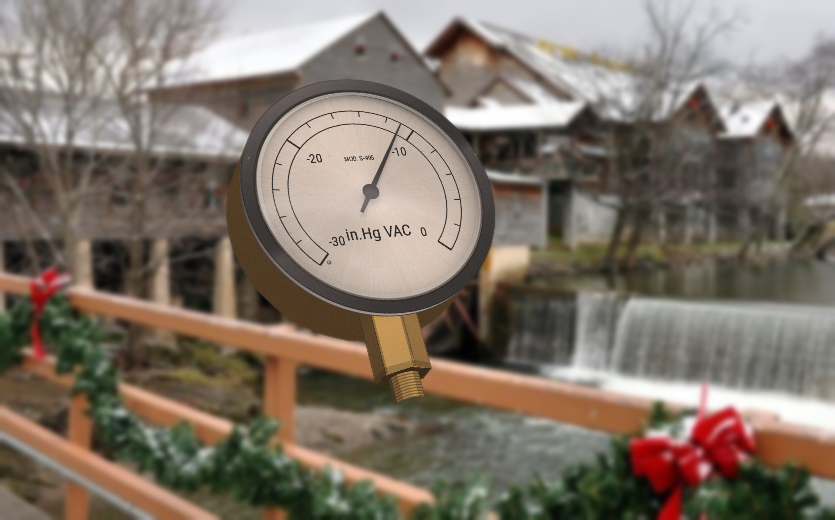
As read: -11 (inHg)
